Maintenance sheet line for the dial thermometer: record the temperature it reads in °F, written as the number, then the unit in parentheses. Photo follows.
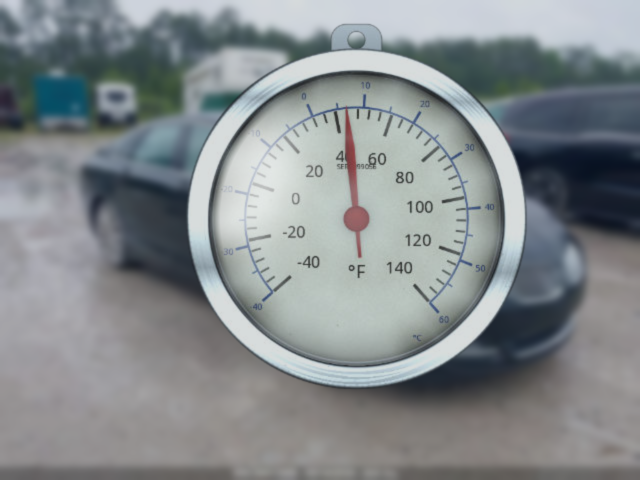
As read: 44 (°F)
